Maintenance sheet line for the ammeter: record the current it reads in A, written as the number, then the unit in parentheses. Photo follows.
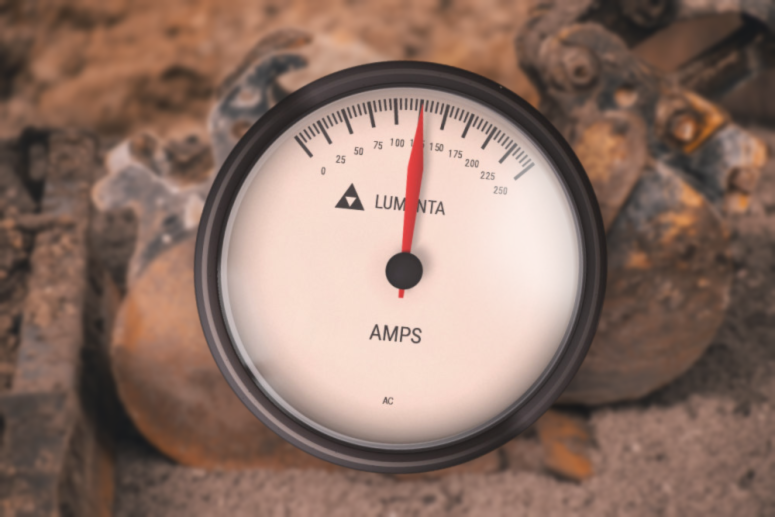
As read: 125 (A)
